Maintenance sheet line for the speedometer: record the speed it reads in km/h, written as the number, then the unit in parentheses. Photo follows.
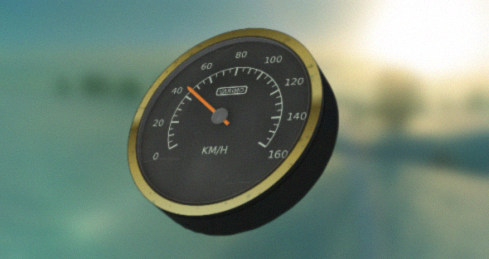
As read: 45 (km/h)
